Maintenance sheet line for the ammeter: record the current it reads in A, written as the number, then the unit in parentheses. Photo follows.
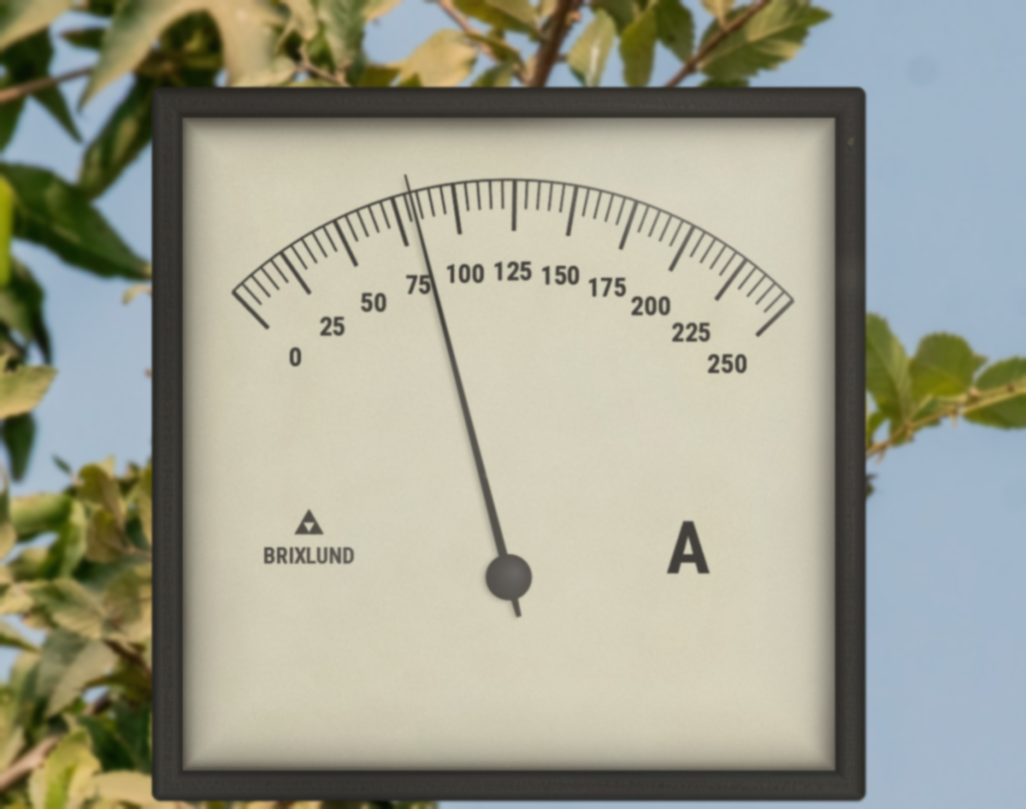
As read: 82.5 (A)
